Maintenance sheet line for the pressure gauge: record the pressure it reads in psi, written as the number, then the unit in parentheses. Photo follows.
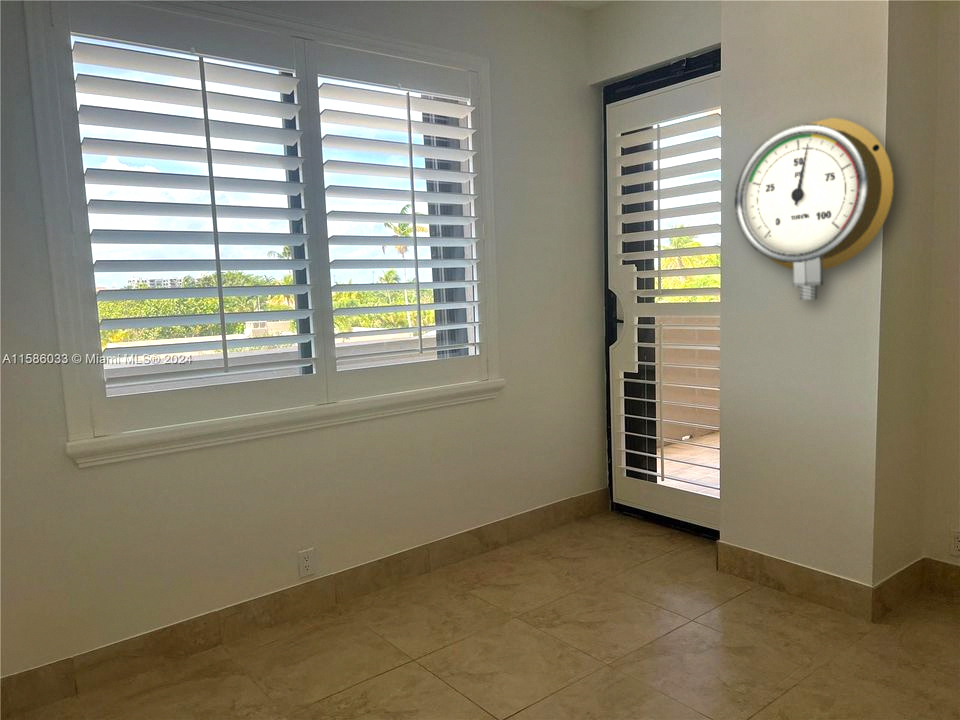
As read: 55 (psi)
